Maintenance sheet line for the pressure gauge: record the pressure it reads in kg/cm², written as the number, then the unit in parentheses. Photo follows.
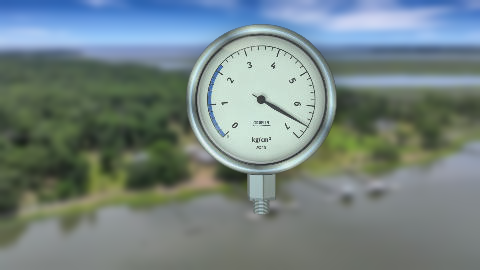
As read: 6.6 (kg/cm²)
